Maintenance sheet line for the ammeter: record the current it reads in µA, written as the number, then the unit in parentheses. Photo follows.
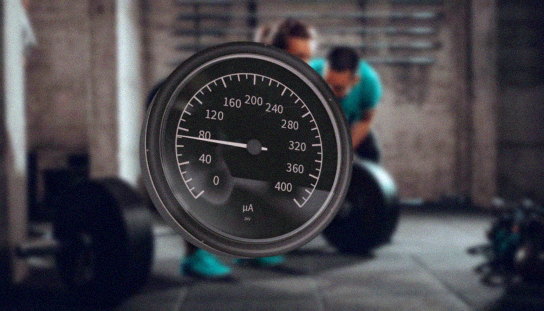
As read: 70 (µA)
